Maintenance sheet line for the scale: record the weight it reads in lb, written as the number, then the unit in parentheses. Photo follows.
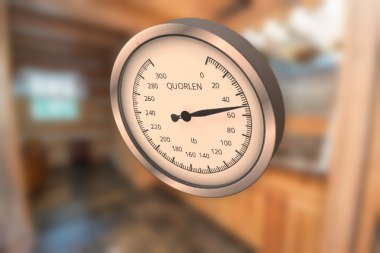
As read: 50 (lb)
